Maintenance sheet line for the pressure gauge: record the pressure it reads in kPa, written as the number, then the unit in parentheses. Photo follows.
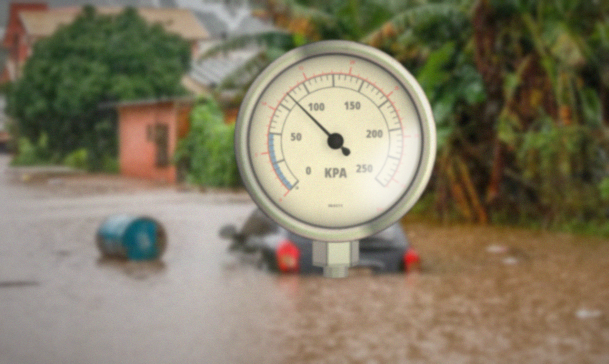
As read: 85 (kPa)
